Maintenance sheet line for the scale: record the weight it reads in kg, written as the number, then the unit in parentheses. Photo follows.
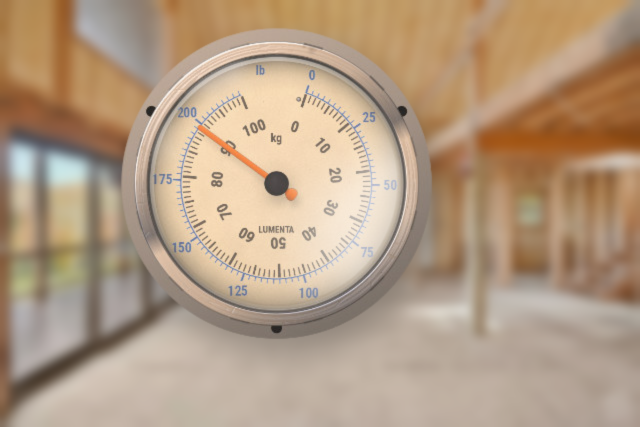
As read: 90 (kg)
